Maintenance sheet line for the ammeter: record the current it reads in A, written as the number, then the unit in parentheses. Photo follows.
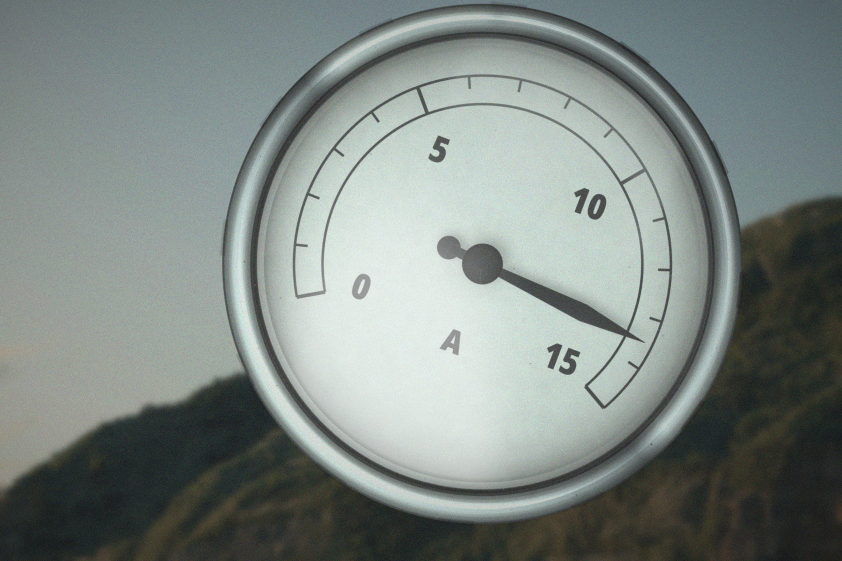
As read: 13.5 (A)
